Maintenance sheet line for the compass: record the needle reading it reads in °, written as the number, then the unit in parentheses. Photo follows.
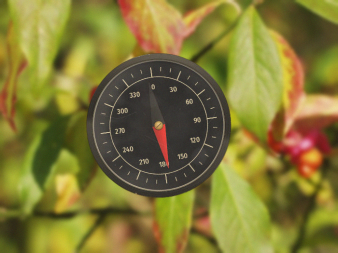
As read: 175 (°)
